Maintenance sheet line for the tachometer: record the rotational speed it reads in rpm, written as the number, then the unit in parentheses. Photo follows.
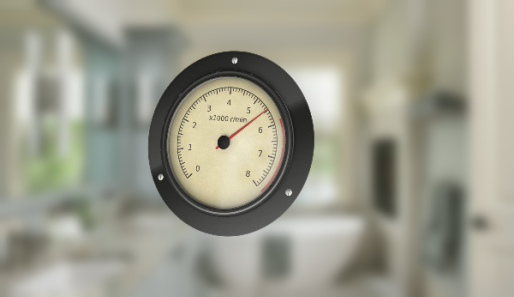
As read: 5500 (rpm)
